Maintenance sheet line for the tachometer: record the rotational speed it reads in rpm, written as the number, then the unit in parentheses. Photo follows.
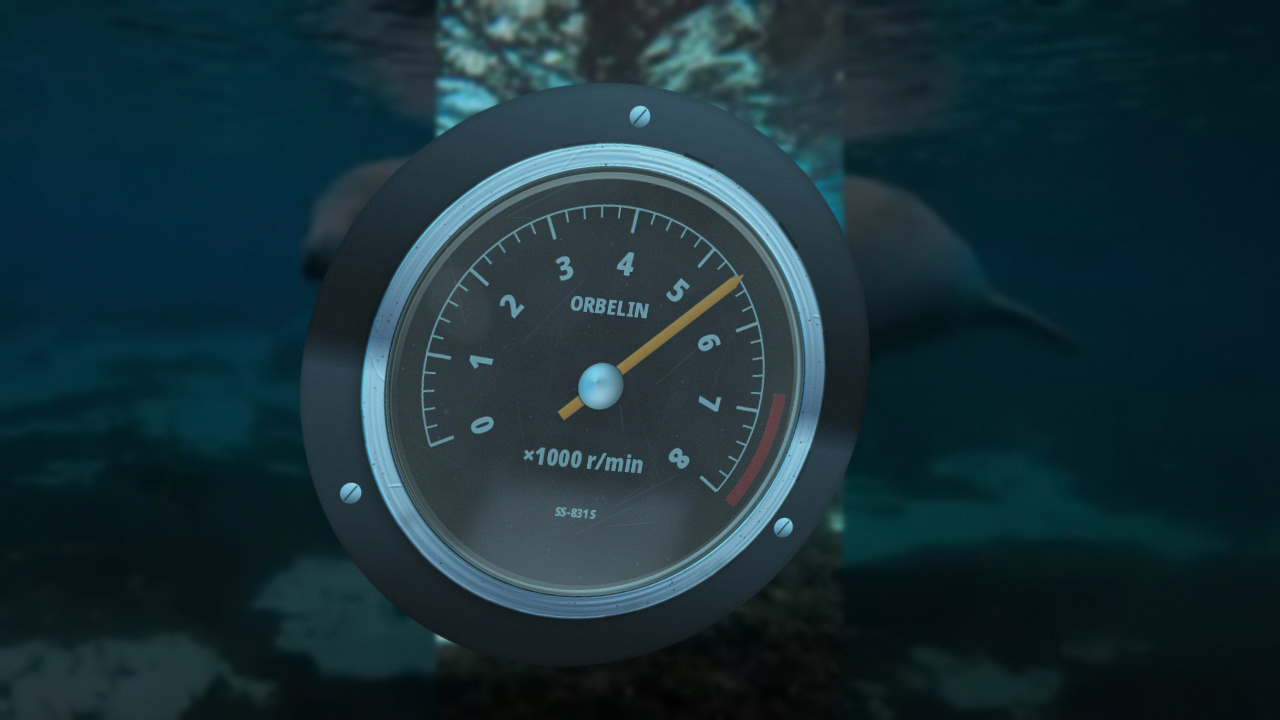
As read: 5400 (rpm)
